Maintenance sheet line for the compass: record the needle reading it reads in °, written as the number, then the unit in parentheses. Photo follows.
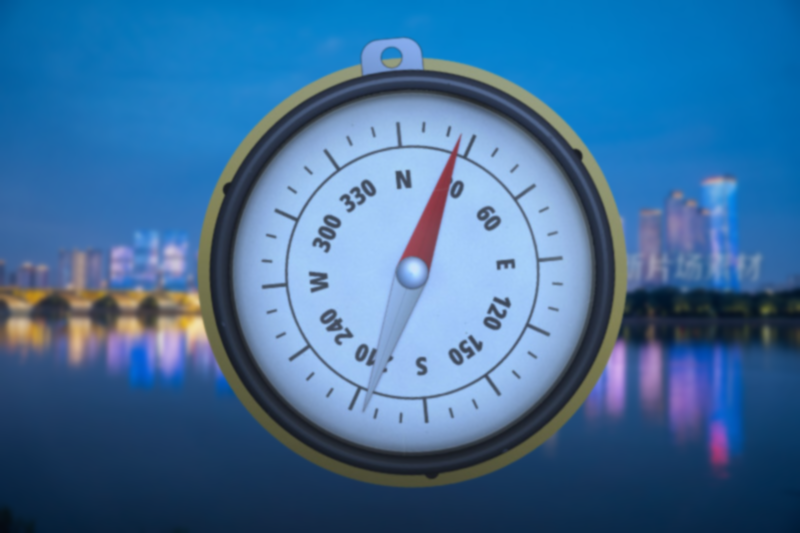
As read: 25 (°)
